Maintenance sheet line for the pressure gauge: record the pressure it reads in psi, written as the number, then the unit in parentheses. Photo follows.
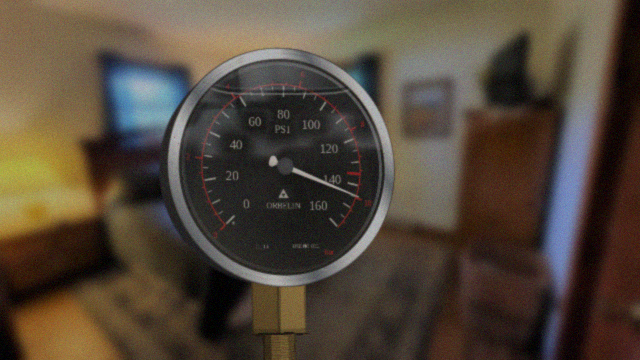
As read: 145 (psi)
